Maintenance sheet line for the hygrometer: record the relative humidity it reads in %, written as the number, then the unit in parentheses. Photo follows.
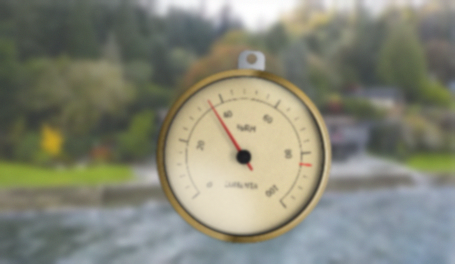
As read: 36 (%)
